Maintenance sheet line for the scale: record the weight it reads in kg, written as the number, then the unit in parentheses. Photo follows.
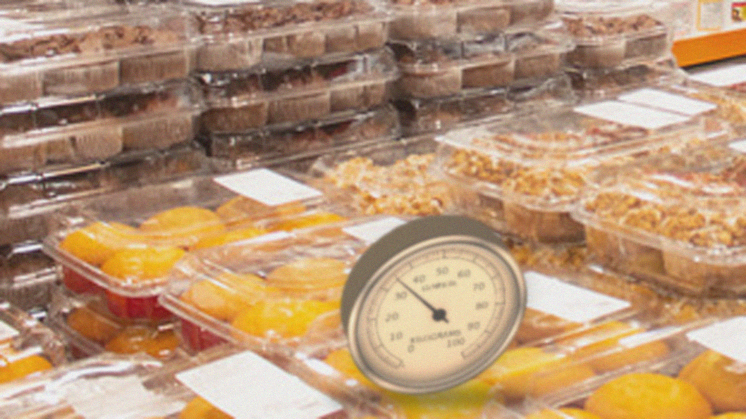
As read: 35 (kg)
